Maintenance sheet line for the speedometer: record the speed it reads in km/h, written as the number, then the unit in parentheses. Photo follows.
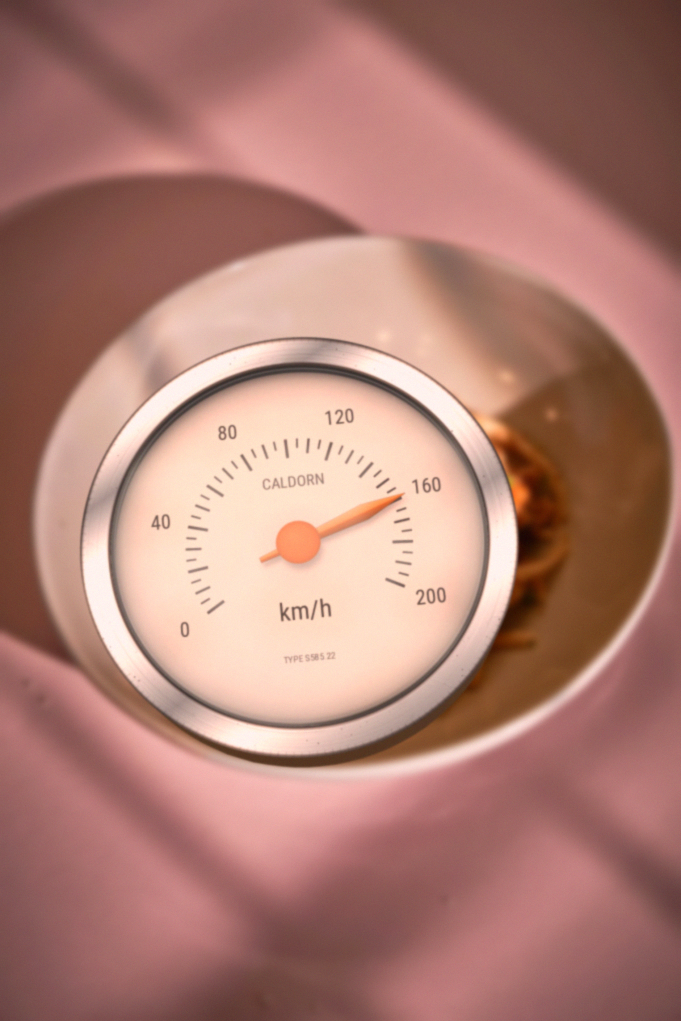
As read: 160 (km/h)
